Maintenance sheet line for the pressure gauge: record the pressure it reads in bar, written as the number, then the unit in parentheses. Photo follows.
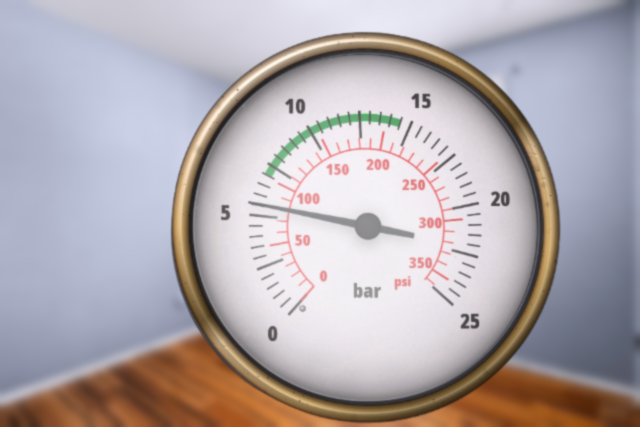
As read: 5.5 (bar)
